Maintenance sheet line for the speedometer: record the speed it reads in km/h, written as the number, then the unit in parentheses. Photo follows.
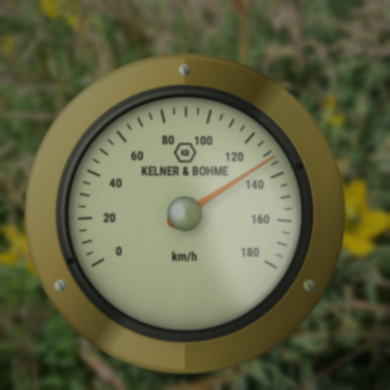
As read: 132.5 (km/h)
